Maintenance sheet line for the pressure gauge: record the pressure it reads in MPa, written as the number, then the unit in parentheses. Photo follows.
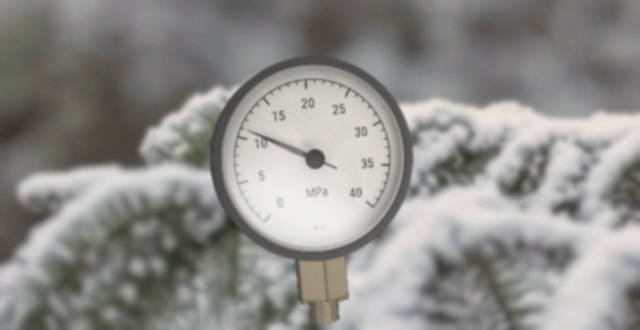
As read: 11 (MPa)
